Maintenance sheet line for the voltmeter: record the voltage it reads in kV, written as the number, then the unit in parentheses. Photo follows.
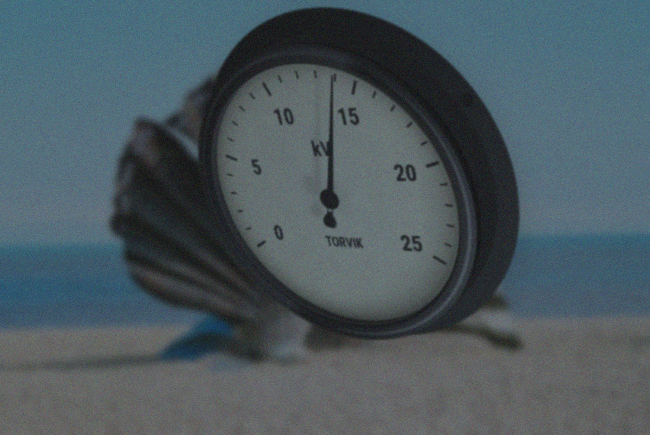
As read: 14 (kV)
